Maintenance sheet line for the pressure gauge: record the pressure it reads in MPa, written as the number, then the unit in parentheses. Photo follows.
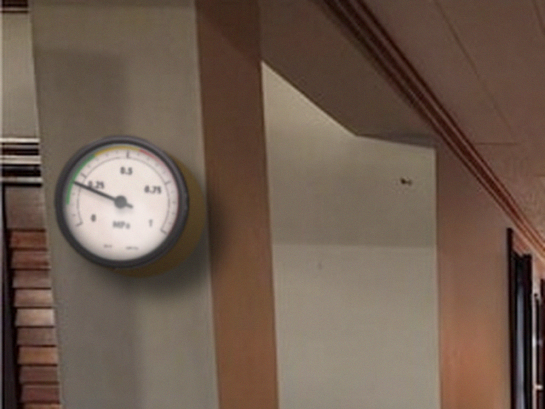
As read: 0.2 (MPa)
